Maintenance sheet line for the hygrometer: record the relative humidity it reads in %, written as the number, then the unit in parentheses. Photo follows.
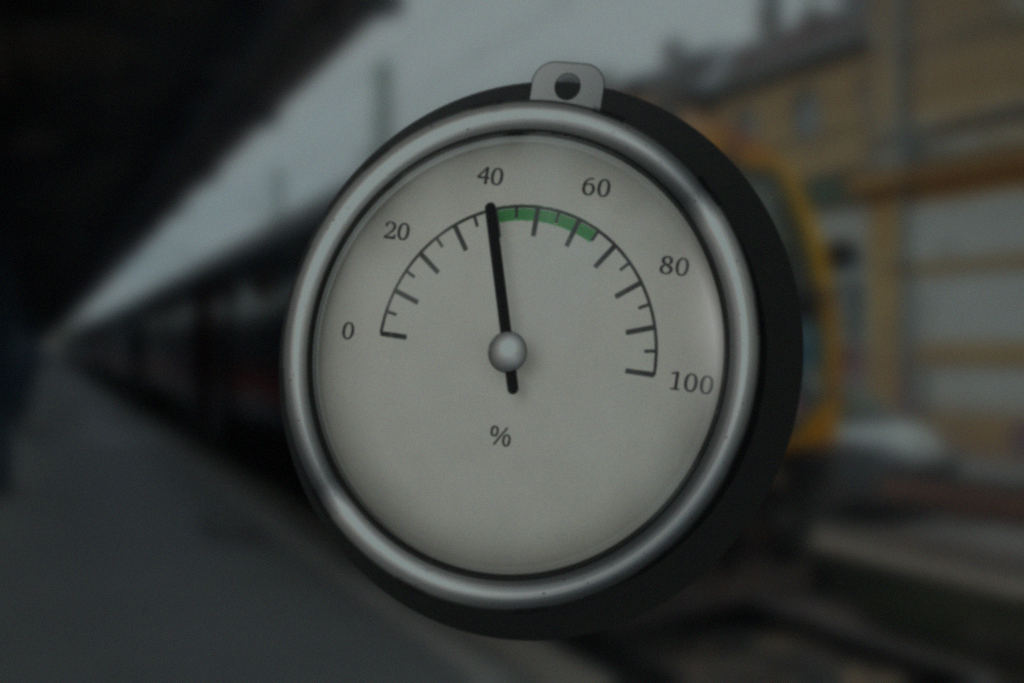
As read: 40 (%)
